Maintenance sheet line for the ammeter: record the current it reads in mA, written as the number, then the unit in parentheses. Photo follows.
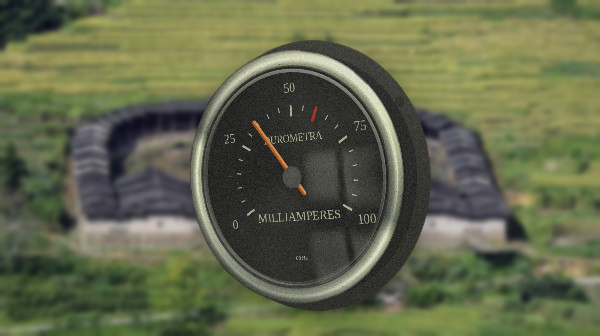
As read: 35 (mA)
